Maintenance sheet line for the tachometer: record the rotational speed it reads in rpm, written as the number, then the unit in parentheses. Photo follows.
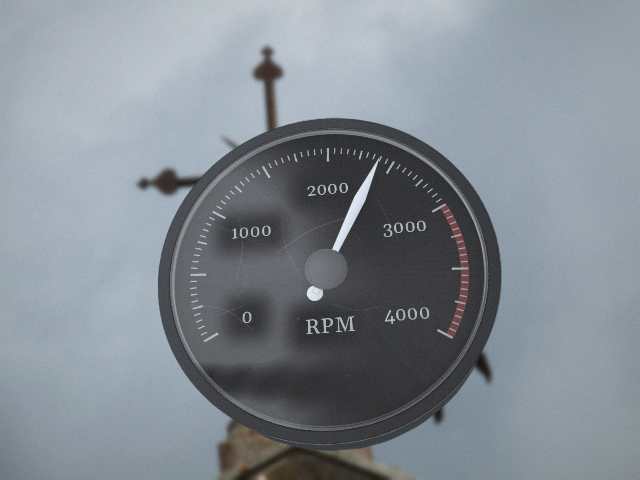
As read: 2400 (rpm)
